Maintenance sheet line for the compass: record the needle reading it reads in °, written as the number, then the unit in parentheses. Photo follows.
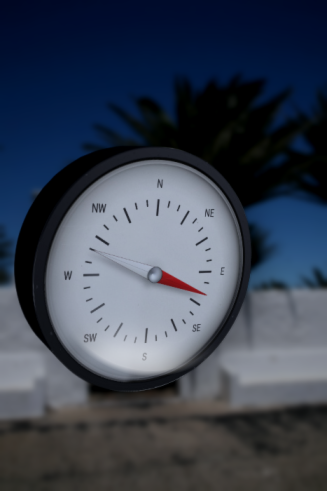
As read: 110 (°)
